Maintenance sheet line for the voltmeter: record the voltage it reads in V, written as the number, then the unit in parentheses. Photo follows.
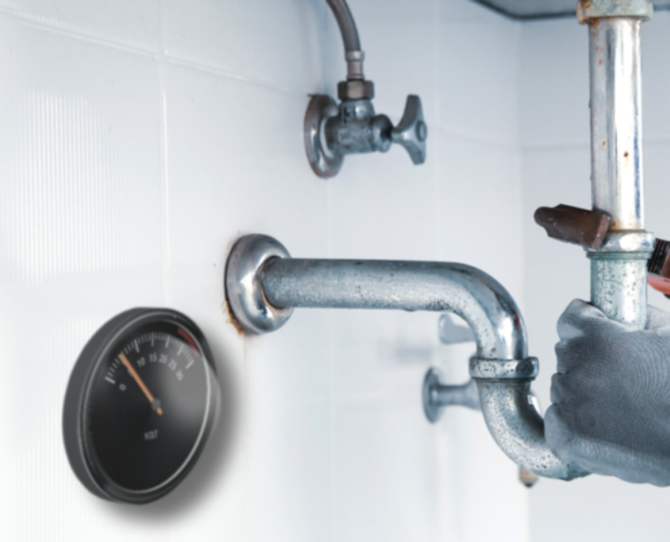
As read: 5 (V)
